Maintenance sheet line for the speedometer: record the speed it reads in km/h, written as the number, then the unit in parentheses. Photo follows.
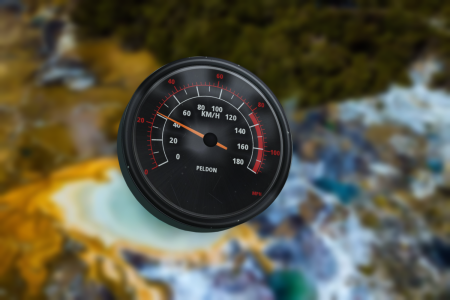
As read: 40 (km/h)
